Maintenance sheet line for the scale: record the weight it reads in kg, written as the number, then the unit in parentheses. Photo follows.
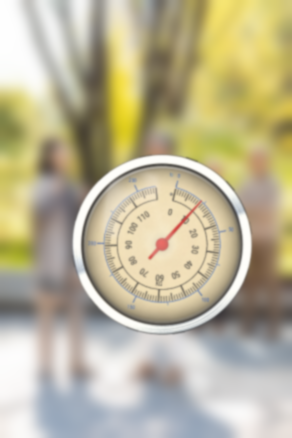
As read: 10 (kg)
